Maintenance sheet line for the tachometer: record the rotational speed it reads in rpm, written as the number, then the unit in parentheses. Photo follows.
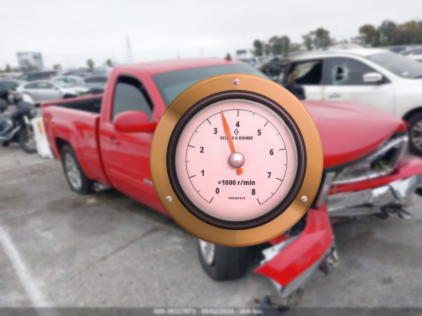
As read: 3500 (rpm)
